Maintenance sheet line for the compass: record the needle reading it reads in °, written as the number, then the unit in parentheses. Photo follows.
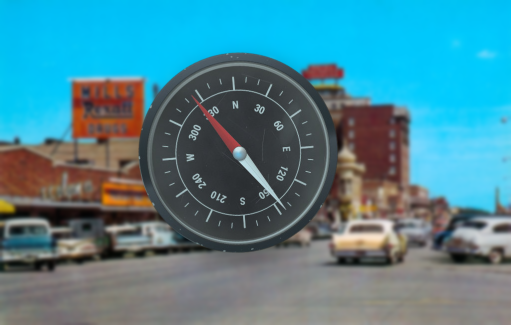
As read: 325 (°)
